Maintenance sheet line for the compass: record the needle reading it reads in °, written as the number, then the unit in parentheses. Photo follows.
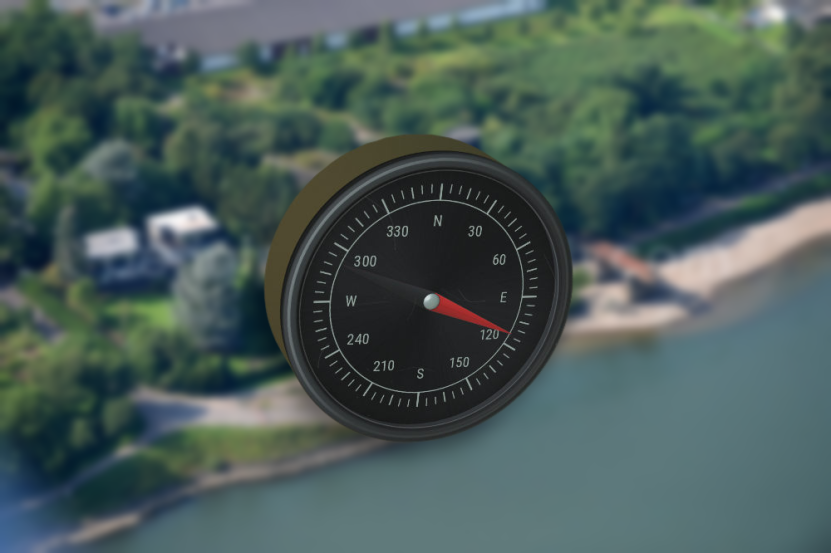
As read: 112.5 (°)
